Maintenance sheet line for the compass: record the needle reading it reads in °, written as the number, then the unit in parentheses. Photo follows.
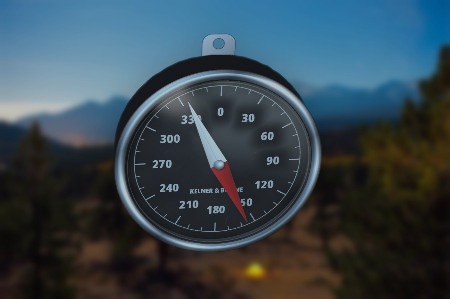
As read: 155 (°)
